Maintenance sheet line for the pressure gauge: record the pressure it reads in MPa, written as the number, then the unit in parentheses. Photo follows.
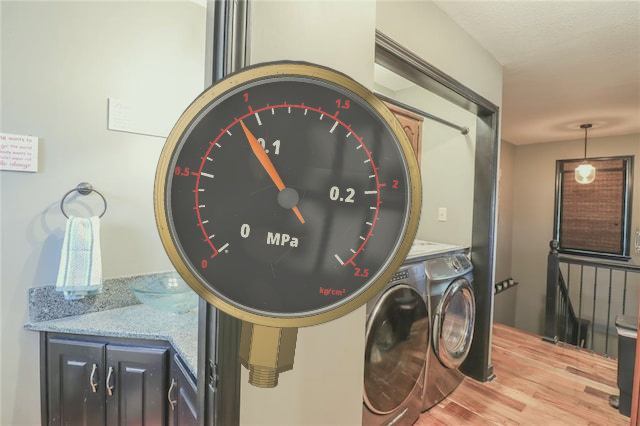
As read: 0.09 (MPa)
